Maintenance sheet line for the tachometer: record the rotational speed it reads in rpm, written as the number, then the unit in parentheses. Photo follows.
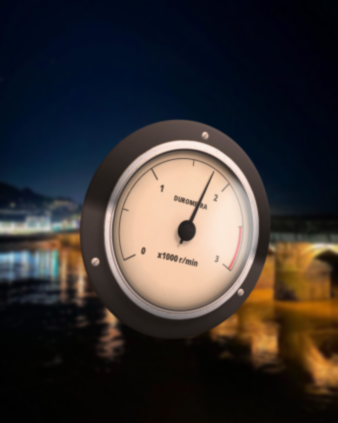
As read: 1750 (rpm)
